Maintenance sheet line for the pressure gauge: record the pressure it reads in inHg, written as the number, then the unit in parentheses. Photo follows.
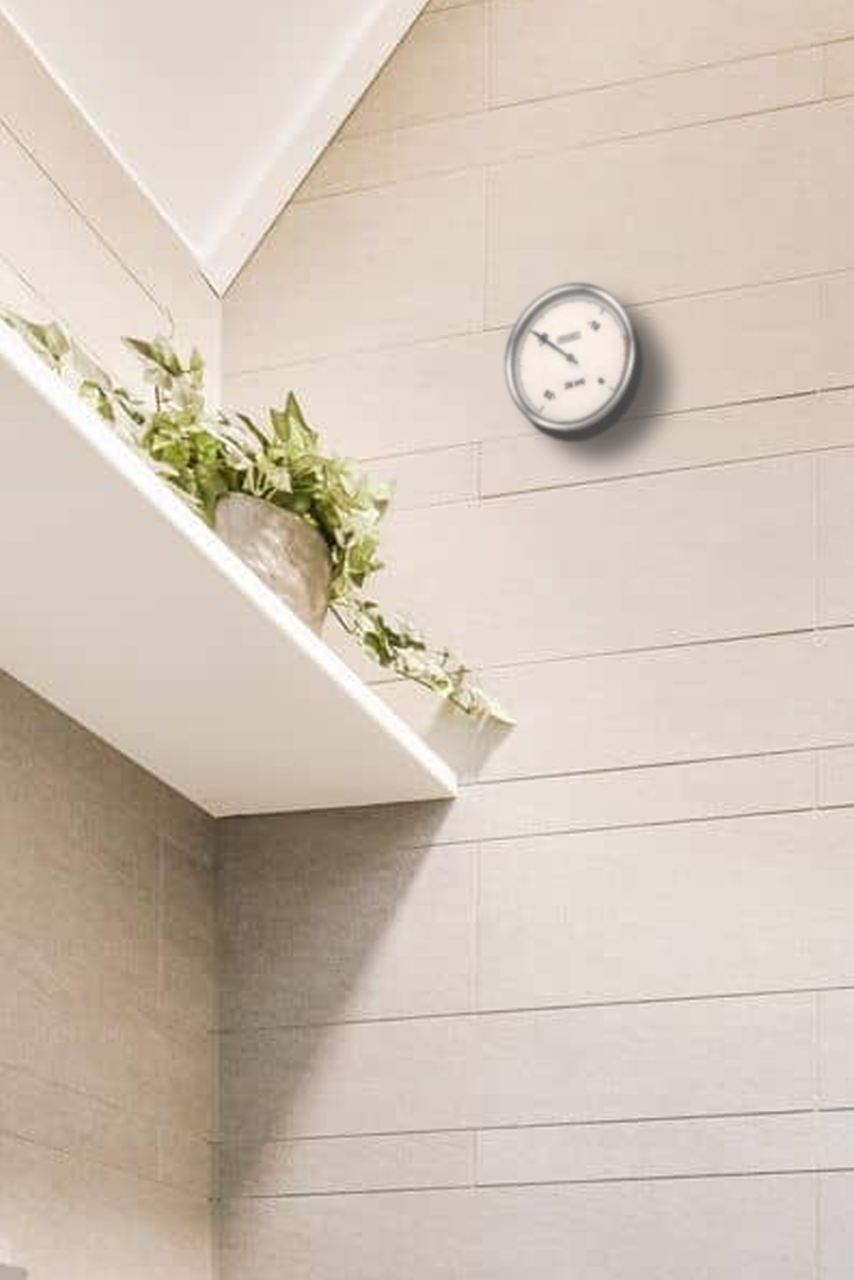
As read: -20 (inHg)
